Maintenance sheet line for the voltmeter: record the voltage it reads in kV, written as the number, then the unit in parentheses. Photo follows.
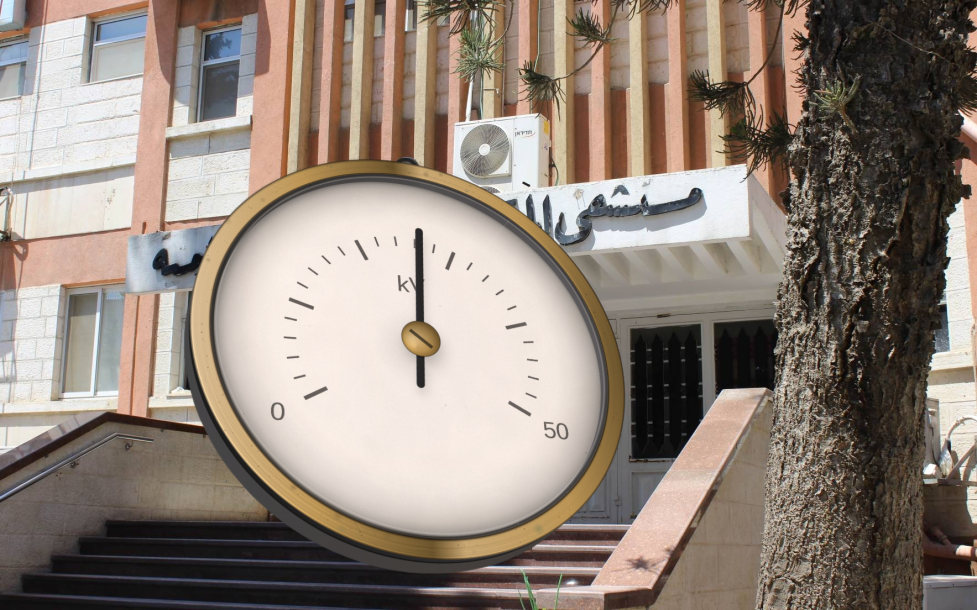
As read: 26 (kV)
